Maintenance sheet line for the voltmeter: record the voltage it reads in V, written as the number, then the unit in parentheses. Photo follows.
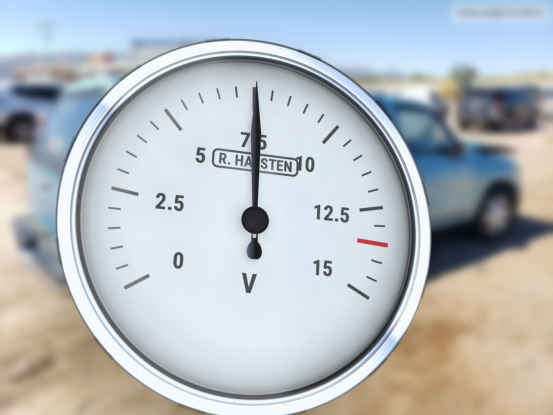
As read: 7.5 (V)
